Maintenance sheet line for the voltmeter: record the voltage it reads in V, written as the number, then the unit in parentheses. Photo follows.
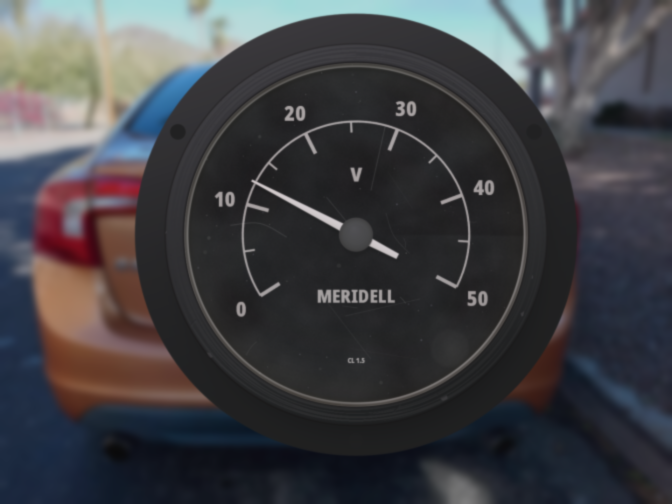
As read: 12.5 (V)
